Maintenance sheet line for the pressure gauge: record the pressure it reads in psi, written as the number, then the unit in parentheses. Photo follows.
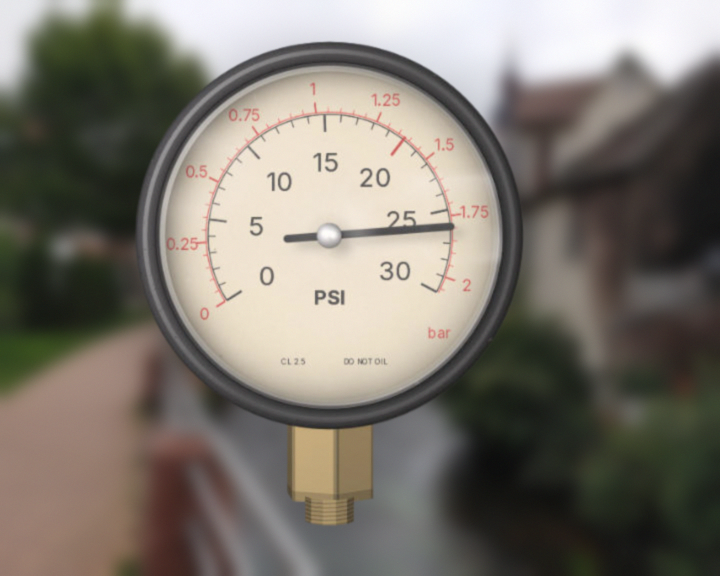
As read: 26 (psi)
